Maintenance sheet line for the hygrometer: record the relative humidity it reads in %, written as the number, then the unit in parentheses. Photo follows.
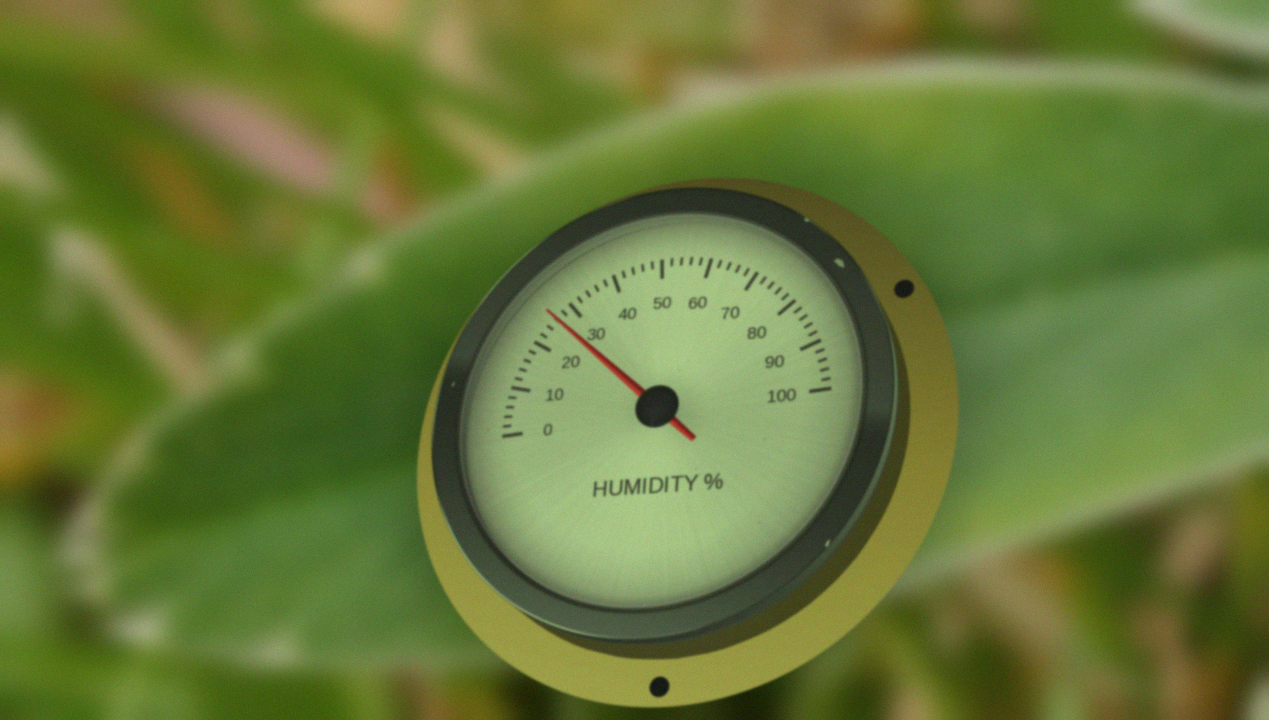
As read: 26 (%)
